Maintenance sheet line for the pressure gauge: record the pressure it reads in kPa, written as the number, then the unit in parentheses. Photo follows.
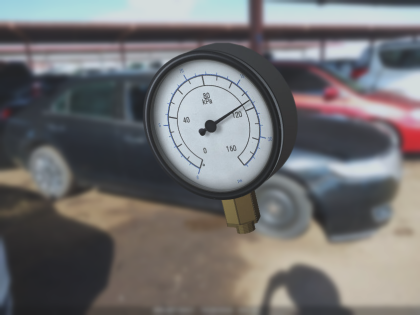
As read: 115 (kPa)
